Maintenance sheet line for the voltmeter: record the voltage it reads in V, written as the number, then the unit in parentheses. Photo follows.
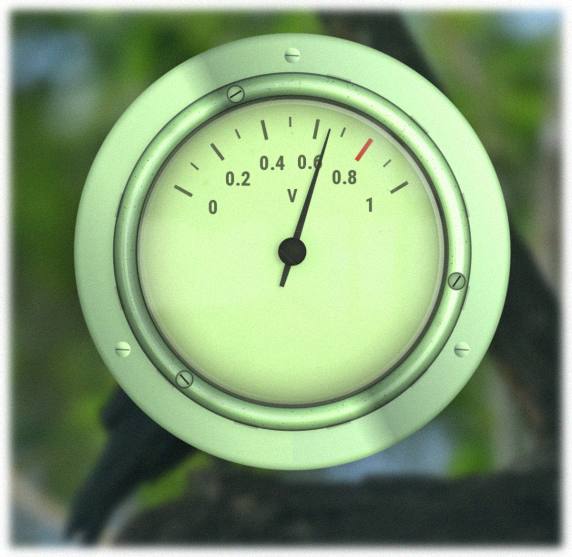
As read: 0.65 (V)
